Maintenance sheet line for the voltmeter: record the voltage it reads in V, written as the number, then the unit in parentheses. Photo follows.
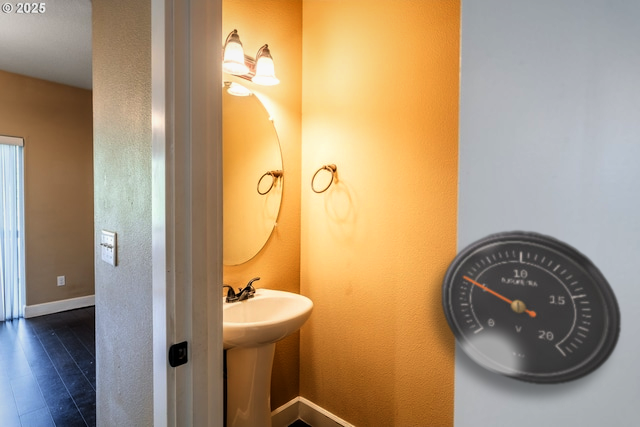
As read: 5 (V)
